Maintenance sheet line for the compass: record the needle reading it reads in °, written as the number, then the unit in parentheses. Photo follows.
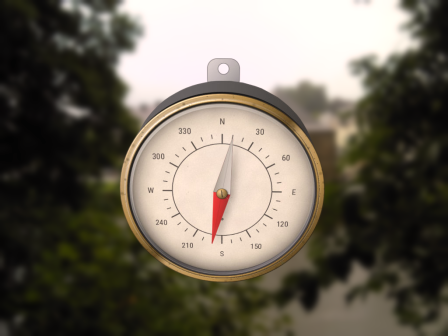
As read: 190 (°)
